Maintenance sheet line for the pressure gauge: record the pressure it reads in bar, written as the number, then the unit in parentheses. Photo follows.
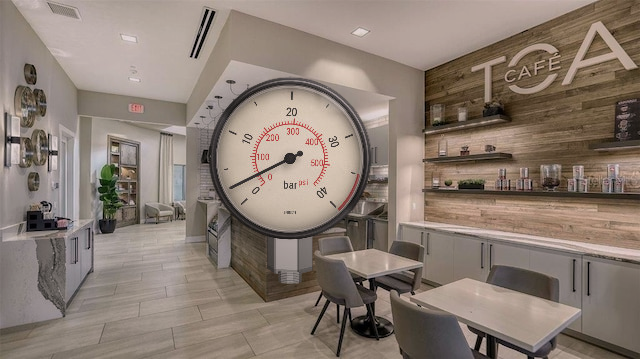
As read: 2.5 (bar)
